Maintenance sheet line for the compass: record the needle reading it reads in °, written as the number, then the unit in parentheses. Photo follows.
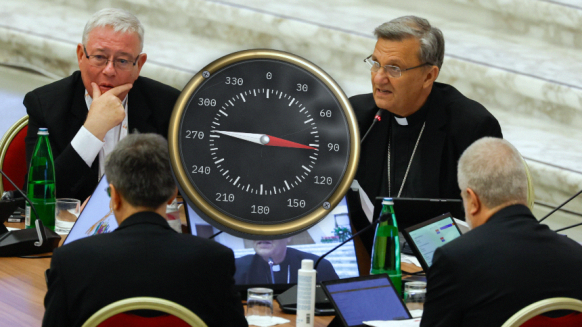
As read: 95 (°)
